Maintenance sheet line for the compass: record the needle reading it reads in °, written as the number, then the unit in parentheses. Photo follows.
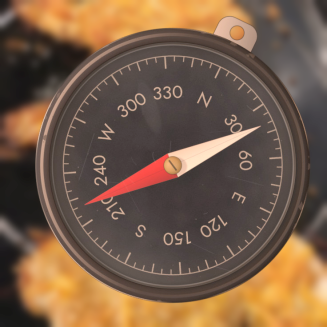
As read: 220 (°)
